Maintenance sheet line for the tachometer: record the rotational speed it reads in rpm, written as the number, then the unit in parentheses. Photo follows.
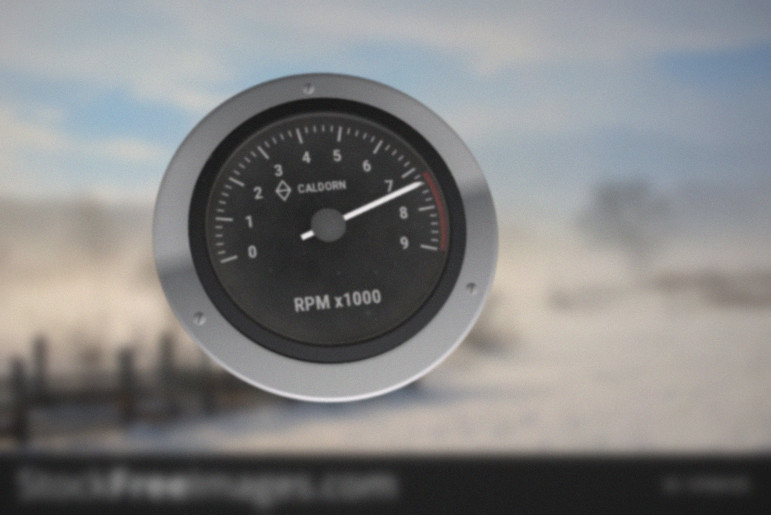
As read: 7400 (rpm)
